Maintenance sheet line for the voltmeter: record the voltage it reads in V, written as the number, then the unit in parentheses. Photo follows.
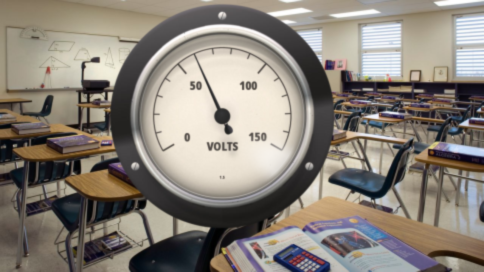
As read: 60 (V)
